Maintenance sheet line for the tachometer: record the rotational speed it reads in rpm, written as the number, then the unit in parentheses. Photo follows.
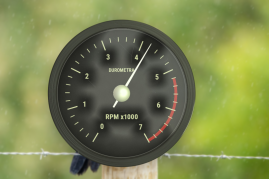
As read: 4200 (rpm)
